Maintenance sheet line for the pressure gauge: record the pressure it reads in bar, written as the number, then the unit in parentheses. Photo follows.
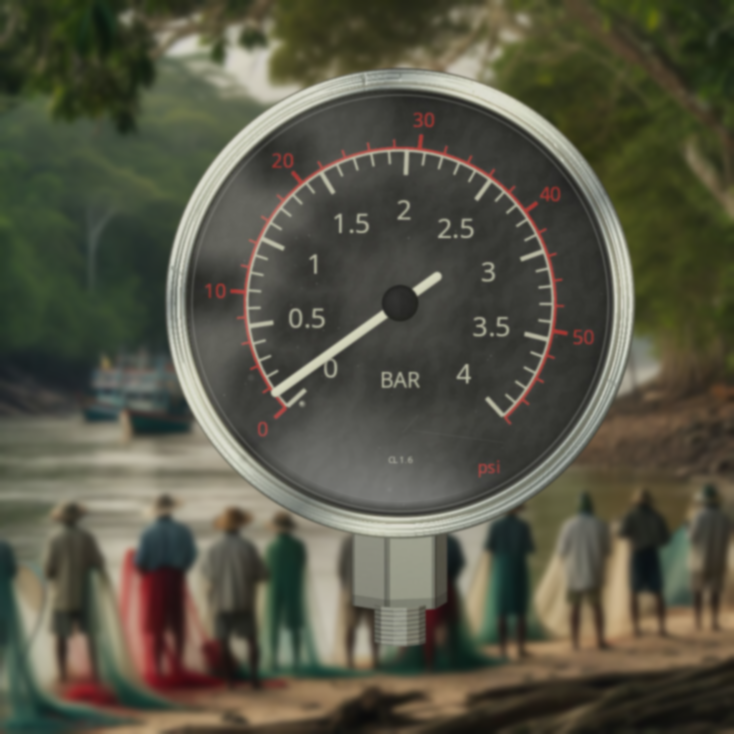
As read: 0.1 (bar)
